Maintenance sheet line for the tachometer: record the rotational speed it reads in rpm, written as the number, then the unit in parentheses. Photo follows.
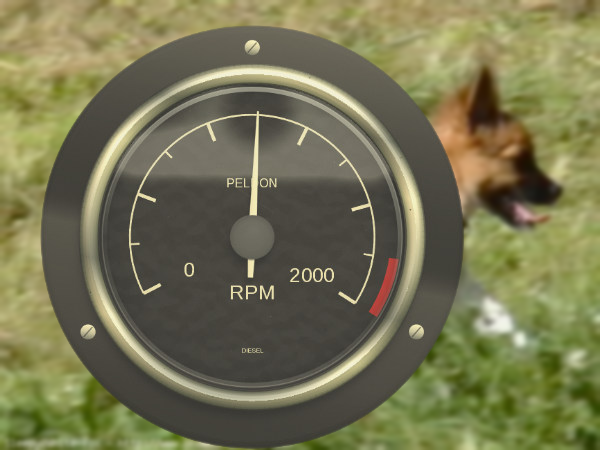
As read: 1000 (rpm)
